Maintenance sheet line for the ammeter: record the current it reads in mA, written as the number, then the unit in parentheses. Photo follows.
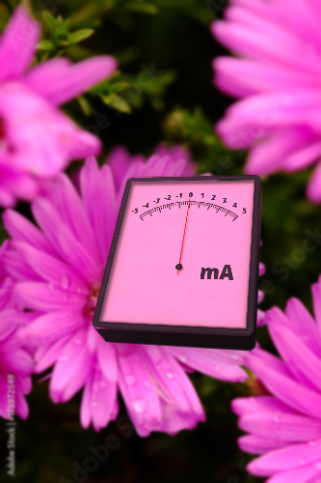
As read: 0 (mA)
